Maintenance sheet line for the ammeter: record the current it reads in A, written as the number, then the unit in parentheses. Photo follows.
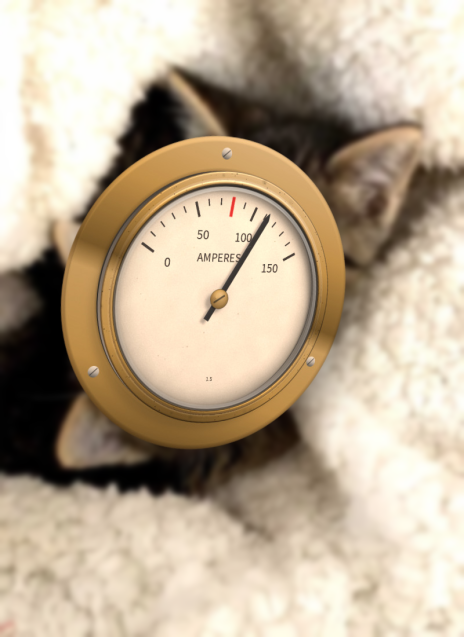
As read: 110 (A)
